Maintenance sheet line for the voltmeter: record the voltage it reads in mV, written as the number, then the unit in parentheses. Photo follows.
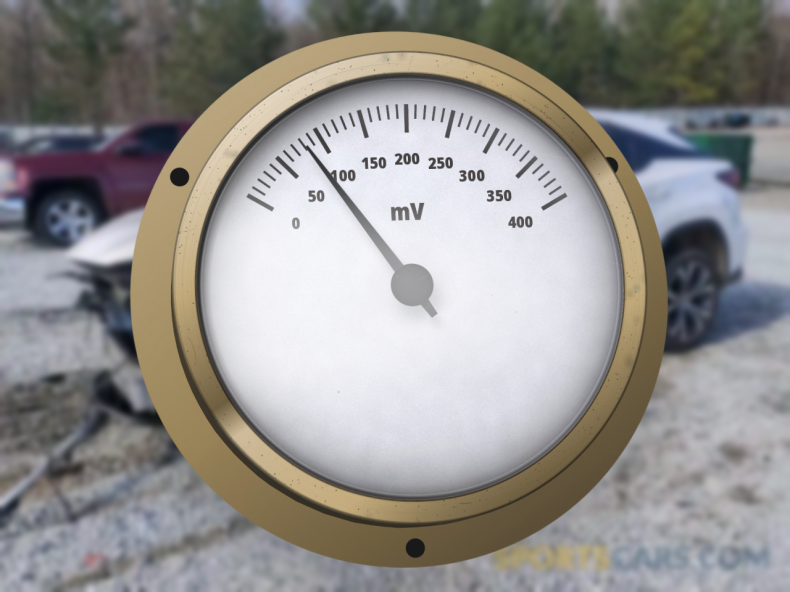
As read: 80 (mV)
